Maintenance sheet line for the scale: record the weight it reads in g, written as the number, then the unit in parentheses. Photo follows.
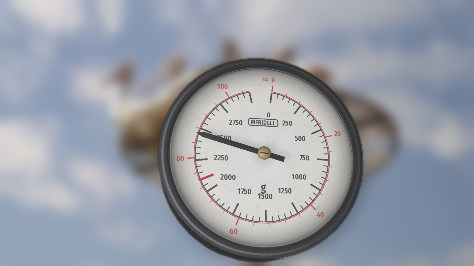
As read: 2450 (g)
